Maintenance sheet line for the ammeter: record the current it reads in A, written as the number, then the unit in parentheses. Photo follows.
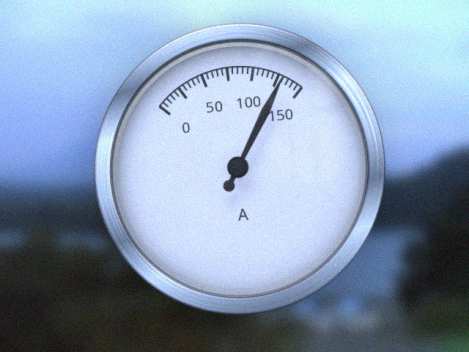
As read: 130 (A)
